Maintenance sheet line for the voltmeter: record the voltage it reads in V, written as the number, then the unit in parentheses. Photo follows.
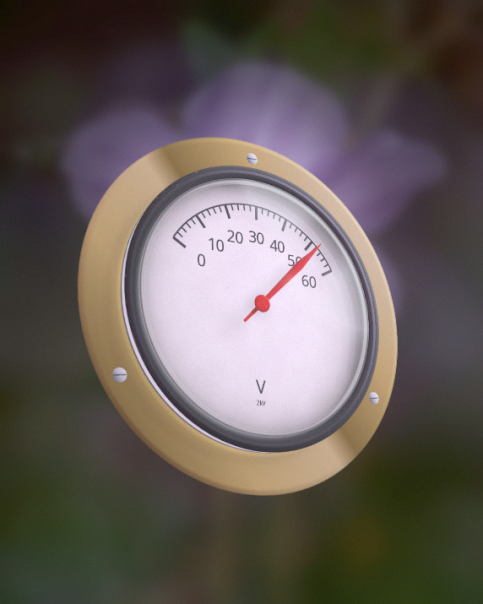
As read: 52 (V)
